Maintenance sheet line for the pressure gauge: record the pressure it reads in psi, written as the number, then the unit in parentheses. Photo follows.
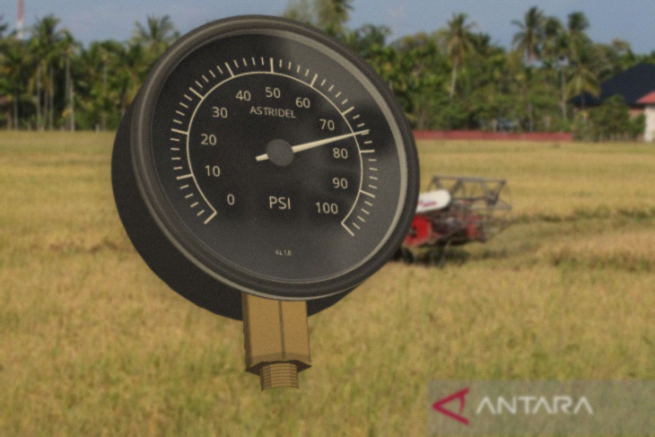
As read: 76 (psi)
